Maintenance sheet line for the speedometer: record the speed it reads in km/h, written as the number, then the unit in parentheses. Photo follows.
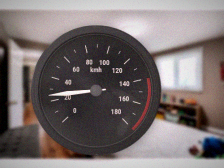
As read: 25 (km/h)
